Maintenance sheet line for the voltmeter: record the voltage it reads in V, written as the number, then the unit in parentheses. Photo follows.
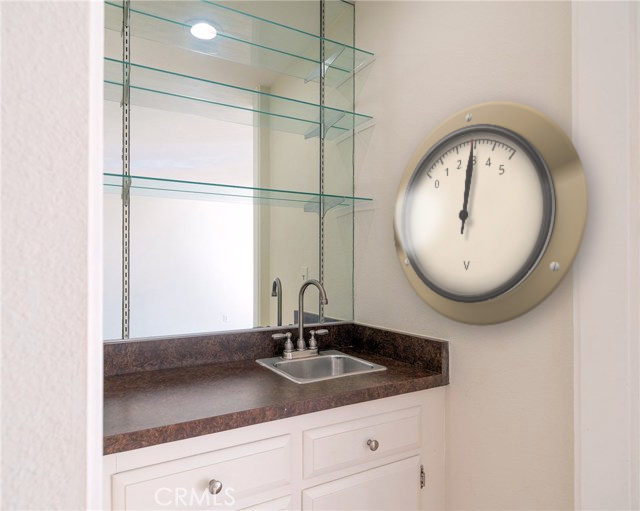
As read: 3 (V)
